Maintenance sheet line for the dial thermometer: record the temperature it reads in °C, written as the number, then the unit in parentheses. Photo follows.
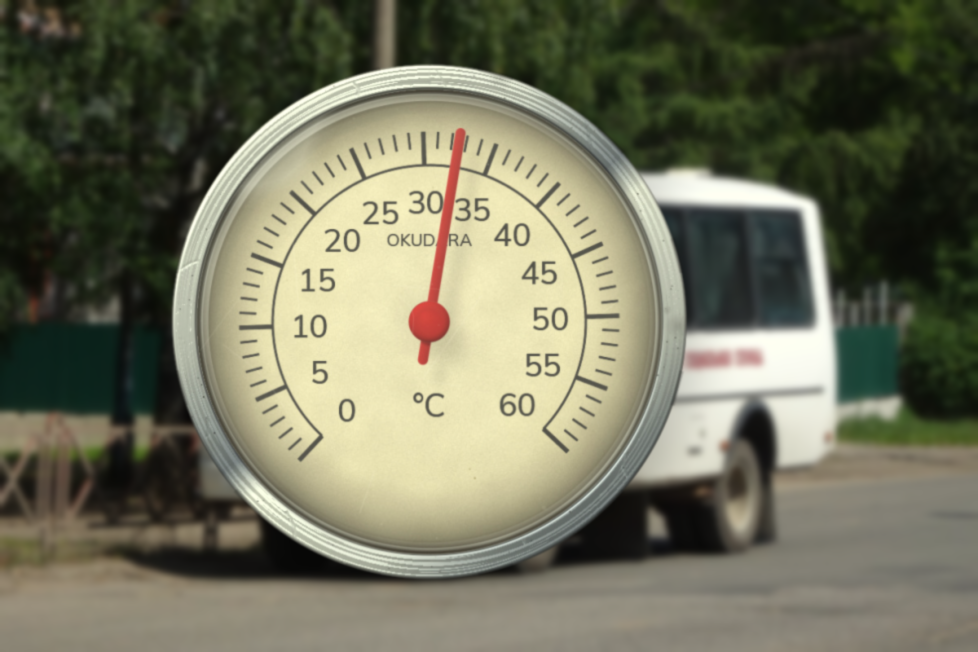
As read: 32.5 (°C)
